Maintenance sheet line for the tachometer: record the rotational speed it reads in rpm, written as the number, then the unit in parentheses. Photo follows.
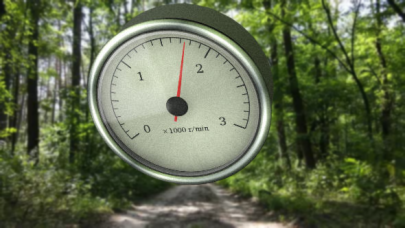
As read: 1750 (rpm)
